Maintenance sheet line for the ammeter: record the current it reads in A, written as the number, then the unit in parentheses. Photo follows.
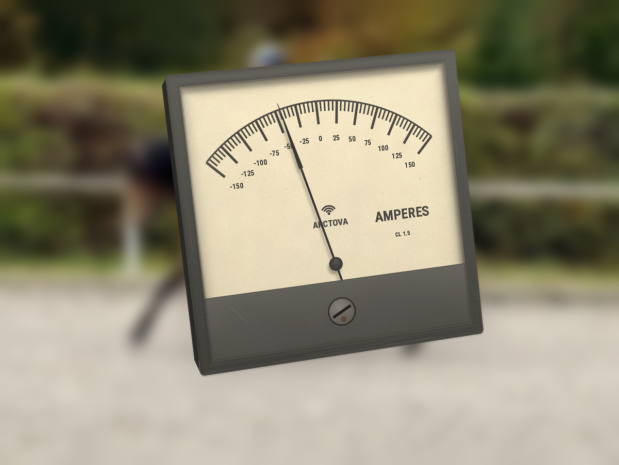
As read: -45 (A)
